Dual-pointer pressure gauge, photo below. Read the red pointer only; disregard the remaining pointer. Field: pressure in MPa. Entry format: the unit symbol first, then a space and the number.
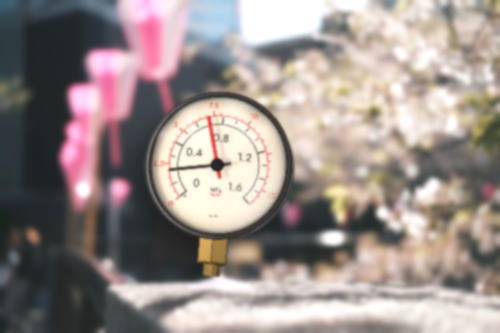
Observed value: MPa 0.7
